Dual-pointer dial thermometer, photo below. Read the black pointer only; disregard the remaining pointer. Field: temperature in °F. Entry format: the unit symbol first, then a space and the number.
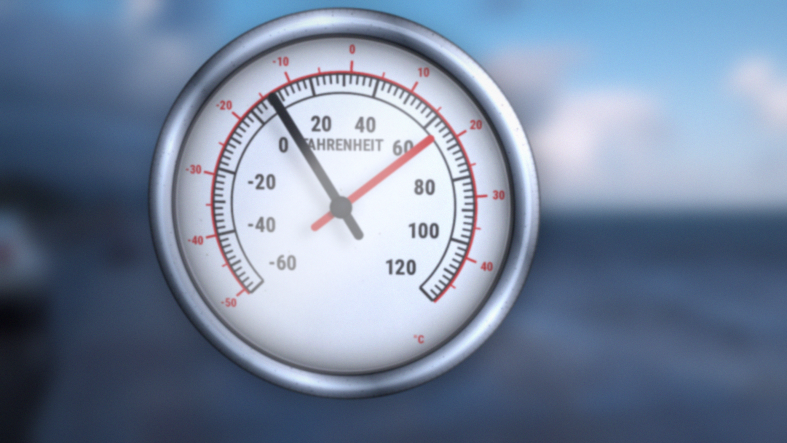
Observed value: °F 8
